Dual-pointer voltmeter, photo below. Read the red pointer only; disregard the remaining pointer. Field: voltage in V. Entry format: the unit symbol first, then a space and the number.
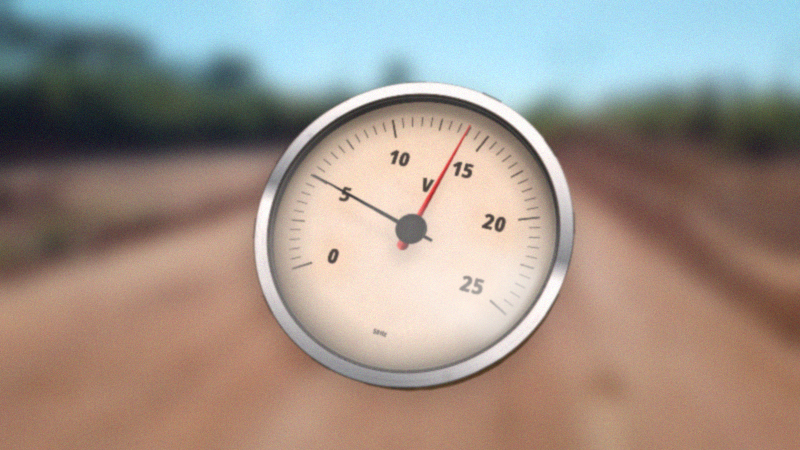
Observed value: V 14
